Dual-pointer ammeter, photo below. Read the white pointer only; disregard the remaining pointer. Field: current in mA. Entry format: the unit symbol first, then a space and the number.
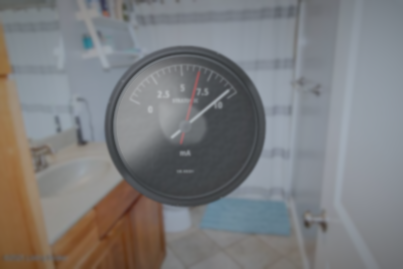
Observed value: mA 9.5
